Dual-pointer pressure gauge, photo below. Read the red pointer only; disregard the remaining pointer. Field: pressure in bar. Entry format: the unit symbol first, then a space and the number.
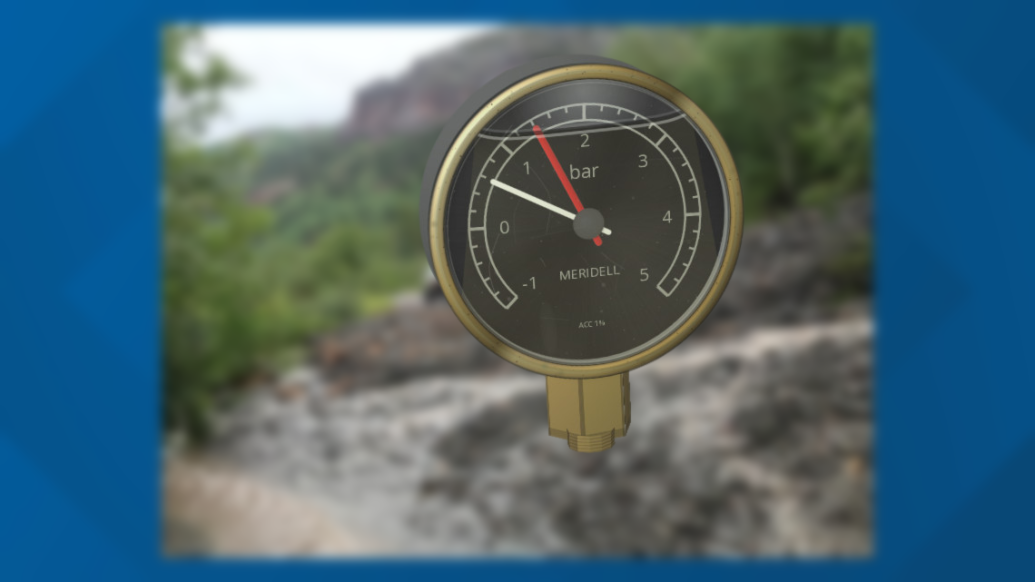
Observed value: bar 1.4
